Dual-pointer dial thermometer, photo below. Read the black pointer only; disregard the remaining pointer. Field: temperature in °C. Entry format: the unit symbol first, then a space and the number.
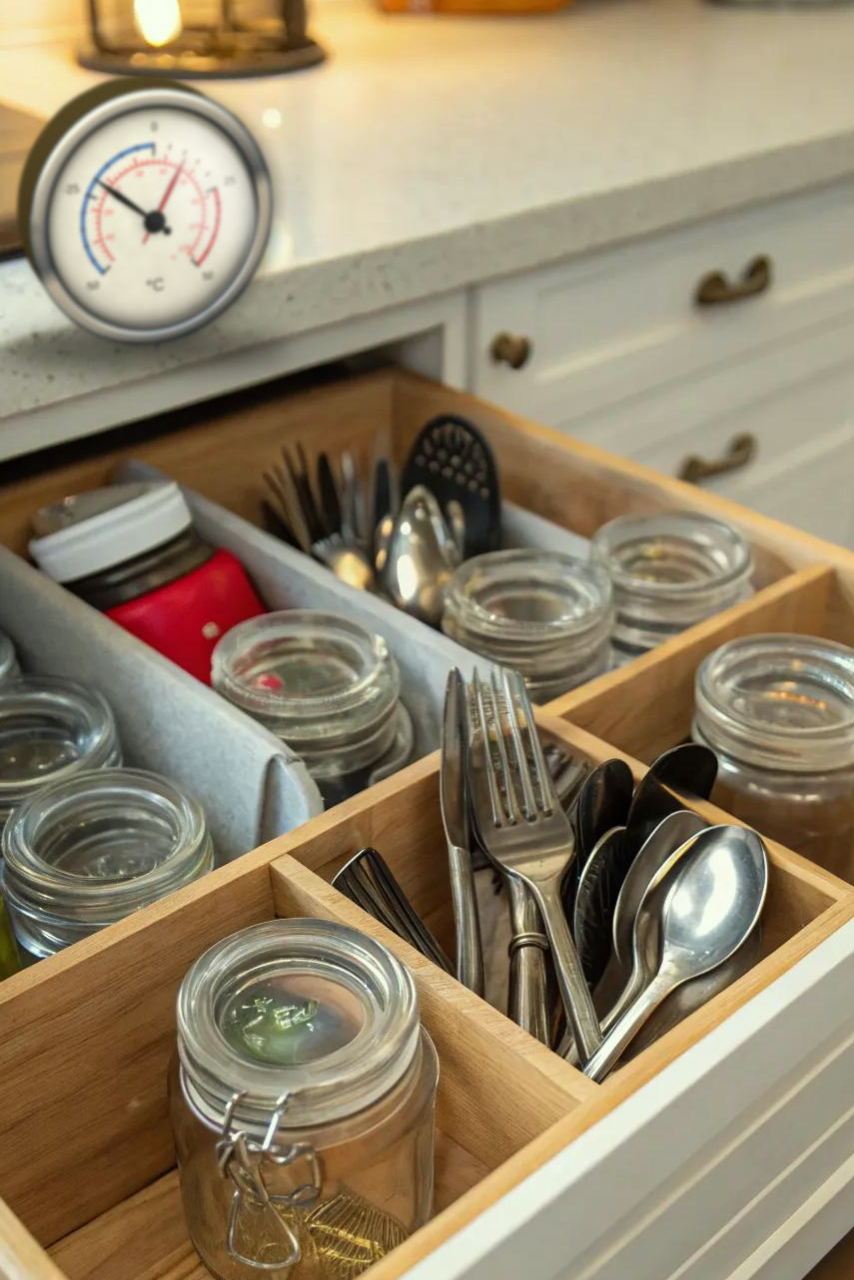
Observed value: °C -20
